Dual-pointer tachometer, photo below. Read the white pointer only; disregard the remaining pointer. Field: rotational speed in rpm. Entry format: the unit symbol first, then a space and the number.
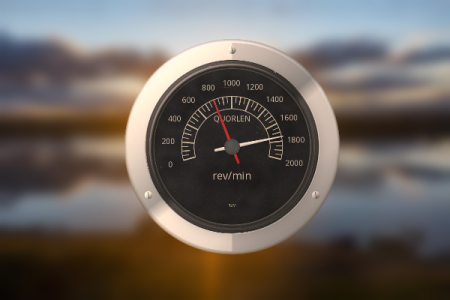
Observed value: rpm 1750
